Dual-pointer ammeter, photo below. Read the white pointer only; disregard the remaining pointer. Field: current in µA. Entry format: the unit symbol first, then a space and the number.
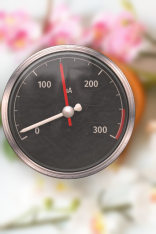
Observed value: µA 10
